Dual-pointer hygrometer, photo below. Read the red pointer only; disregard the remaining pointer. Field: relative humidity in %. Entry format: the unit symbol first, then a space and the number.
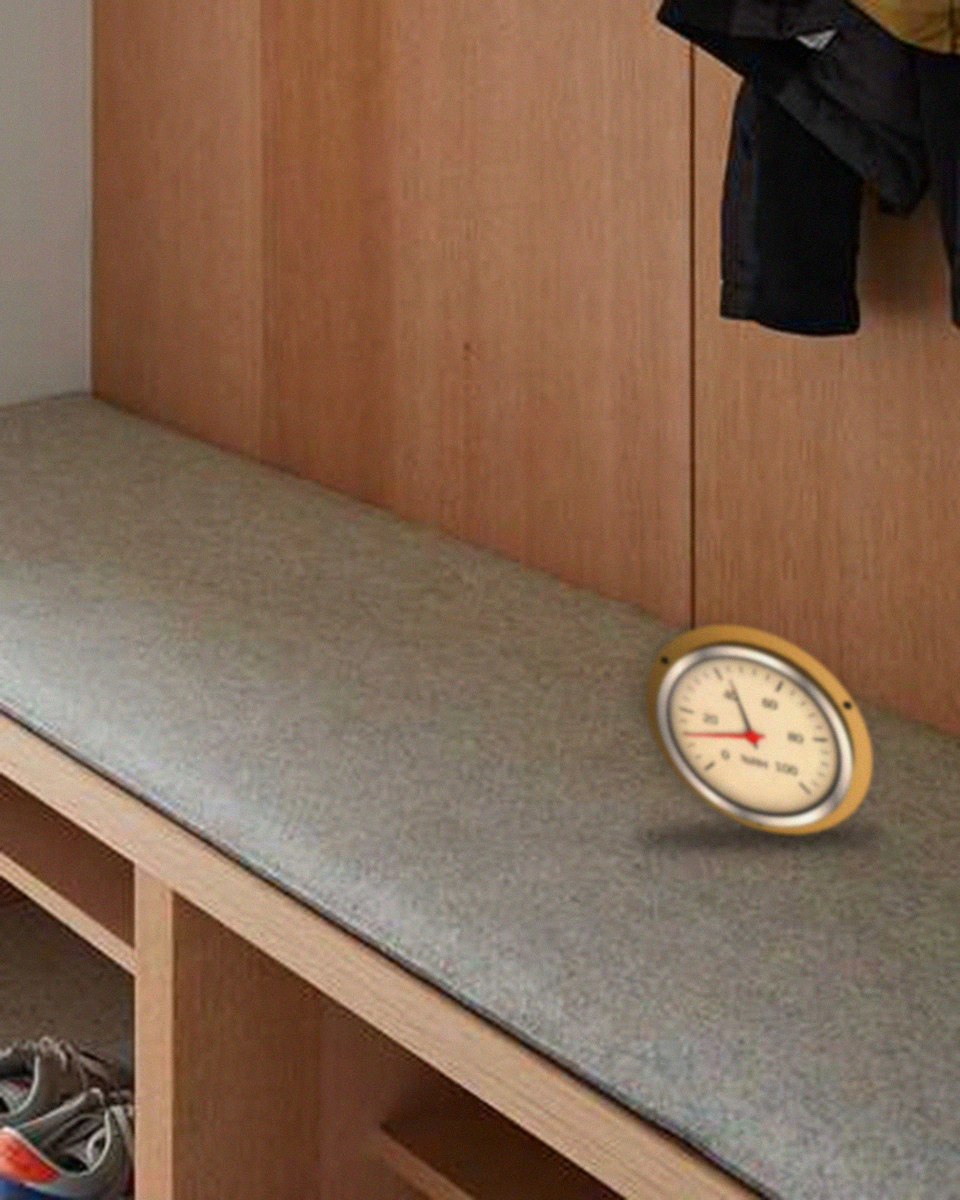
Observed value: % 12
